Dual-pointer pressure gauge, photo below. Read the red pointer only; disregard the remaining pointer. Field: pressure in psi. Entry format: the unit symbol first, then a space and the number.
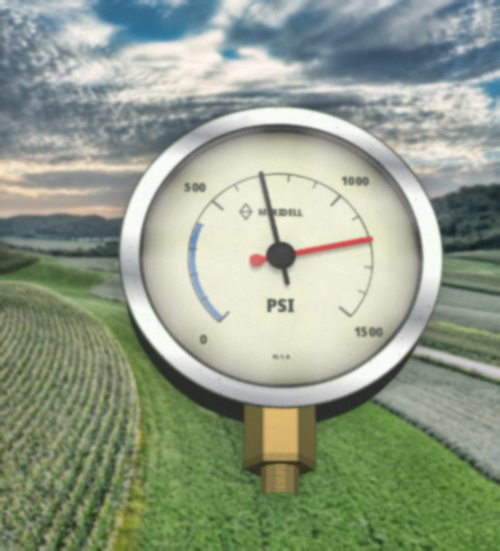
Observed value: psi 1200
